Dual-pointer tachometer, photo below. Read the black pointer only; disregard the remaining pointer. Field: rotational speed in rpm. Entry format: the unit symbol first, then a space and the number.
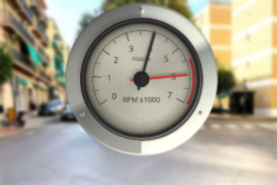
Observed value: rpm 4000
